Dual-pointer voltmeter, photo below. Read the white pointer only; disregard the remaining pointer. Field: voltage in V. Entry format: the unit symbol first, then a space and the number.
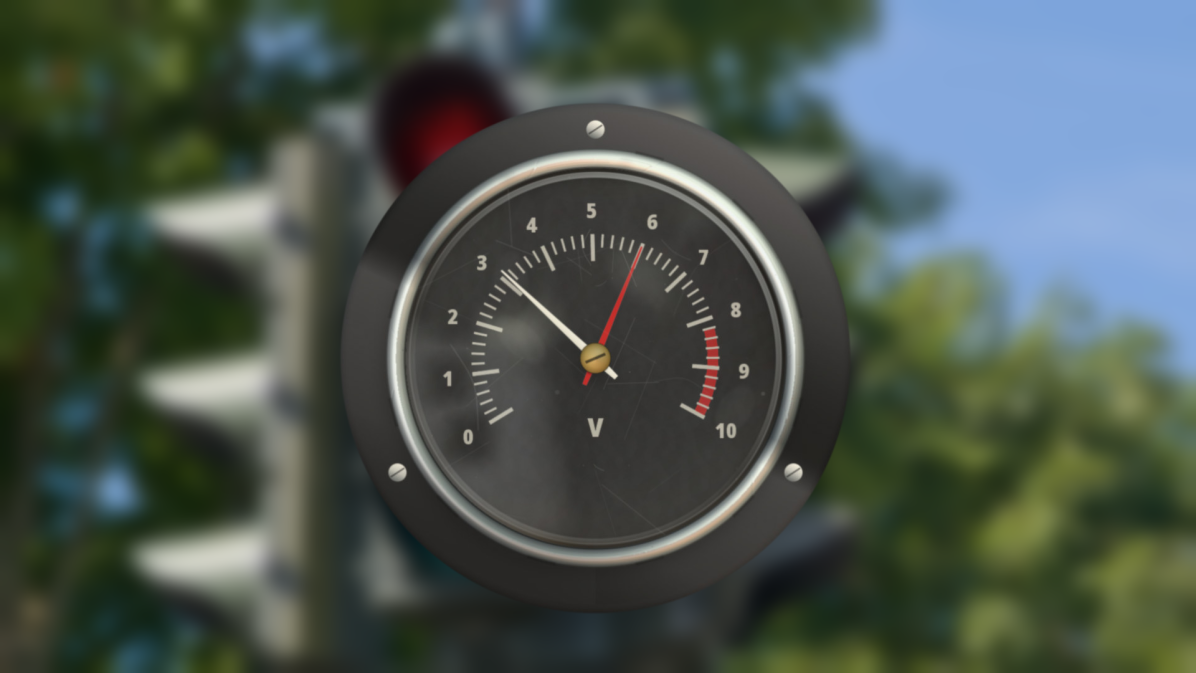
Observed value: V 3.1
